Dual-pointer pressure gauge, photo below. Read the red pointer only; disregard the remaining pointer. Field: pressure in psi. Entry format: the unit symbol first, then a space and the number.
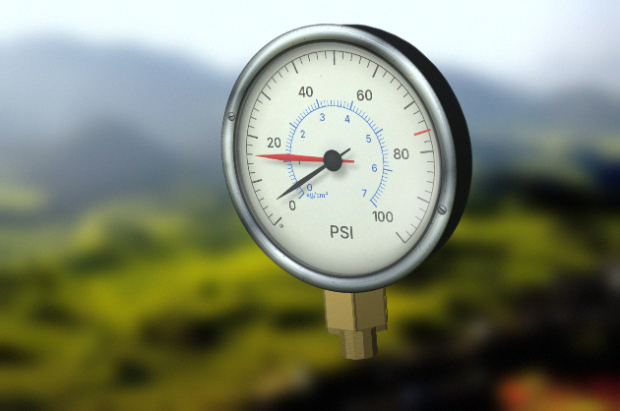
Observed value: psi 16
